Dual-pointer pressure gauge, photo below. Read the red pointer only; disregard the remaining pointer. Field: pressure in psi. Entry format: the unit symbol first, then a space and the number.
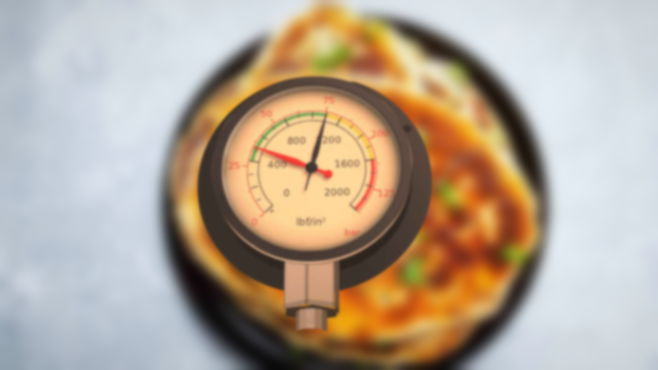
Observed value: psi 500
